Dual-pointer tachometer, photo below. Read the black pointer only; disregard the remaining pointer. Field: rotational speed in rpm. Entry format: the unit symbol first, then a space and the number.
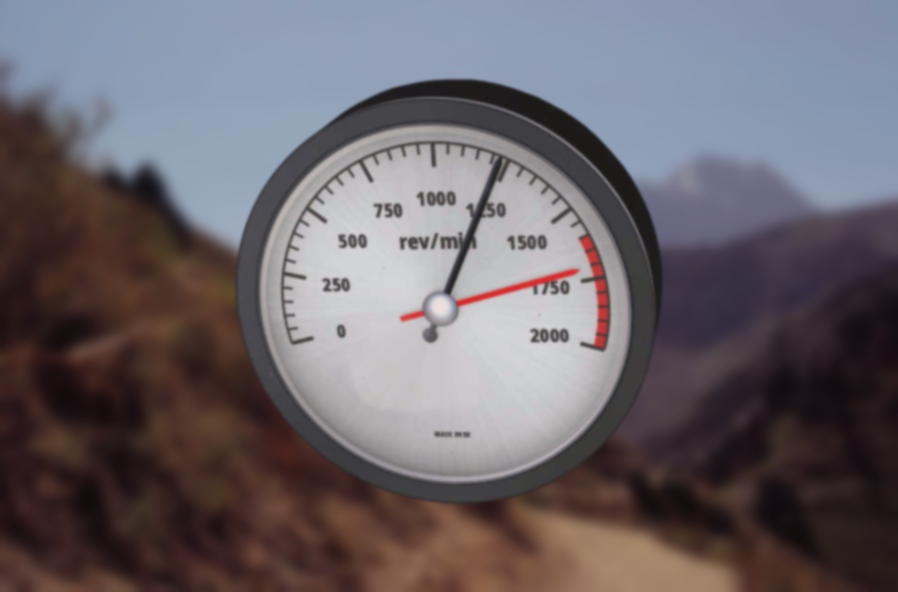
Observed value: rpm 1225
